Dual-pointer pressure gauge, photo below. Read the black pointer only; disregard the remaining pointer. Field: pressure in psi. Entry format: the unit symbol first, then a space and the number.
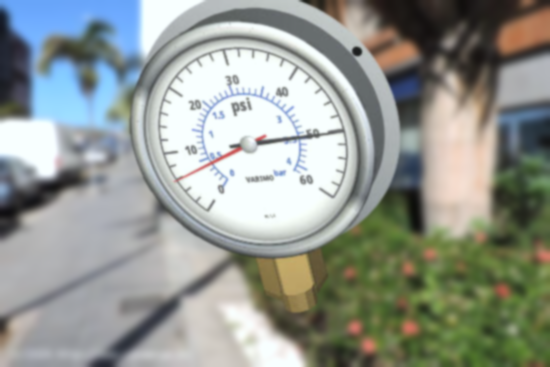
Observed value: psi 50
